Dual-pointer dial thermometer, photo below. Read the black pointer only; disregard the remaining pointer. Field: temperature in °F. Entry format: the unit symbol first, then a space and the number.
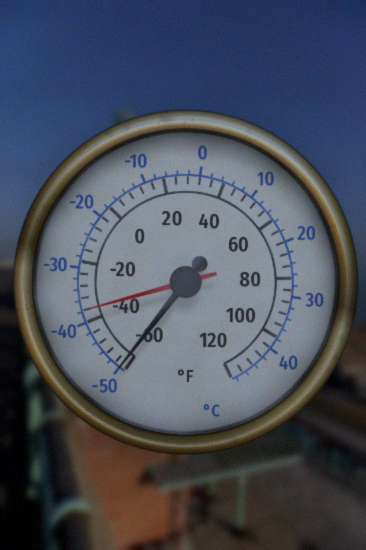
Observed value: °F -58
